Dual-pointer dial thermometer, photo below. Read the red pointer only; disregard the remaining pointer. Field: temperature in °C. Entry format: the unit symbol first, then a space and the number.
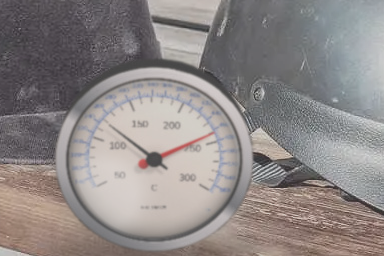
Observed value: °C 240
